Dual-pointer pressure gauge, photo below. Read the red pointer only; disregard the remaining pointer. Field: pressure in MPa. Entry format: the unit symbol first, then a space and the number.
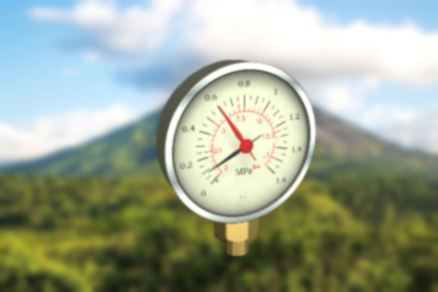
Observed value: MPa 0.6
